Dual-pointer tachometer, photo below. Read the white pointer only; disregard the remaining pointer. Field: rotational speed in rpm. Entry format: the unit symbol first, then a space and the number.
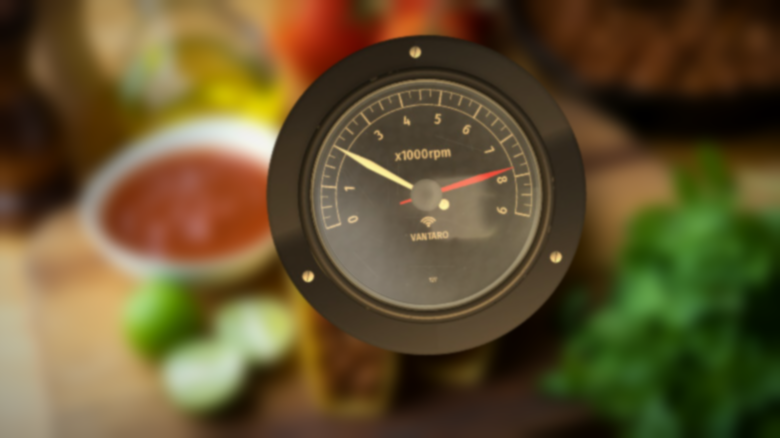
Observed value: rpm 2000
